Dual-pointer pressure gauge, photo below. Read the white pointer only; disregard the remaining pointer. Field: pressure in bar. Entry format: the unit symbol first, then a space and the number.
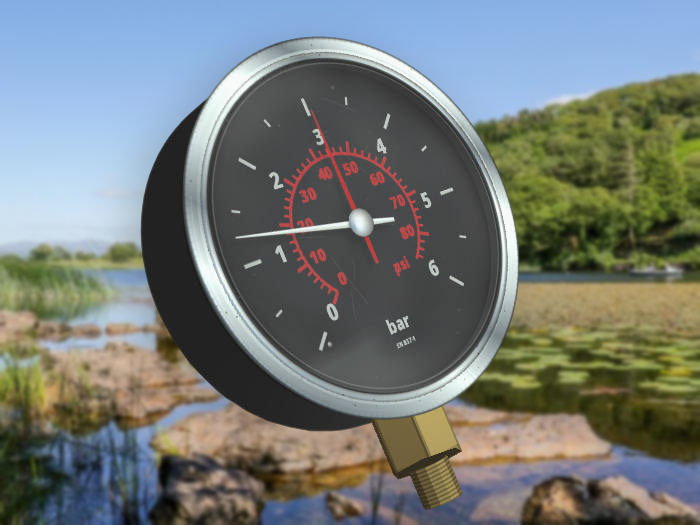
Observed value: bar 1.25
